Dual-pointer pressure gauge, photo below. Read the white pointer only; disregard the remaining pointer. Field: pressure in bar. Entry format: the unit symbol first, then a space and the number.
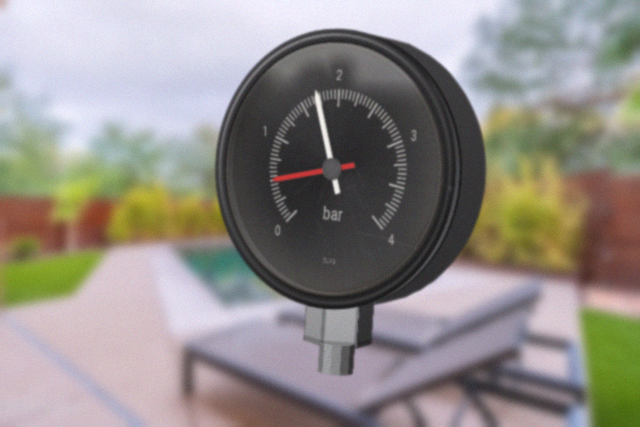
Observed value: bar 1.75
